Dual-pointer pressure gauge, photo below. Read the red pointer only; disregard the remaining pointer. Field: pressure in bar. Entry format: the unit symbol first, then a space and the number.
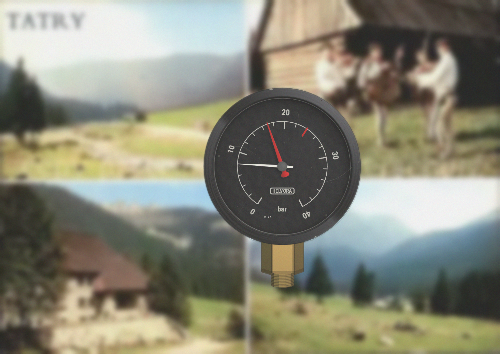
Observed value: bar 17
